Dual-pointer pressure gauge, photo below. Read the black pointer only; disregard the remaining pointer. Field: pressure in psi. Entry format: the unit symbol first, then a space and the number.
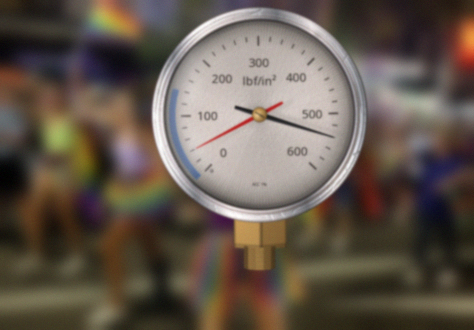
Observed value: psi 540
